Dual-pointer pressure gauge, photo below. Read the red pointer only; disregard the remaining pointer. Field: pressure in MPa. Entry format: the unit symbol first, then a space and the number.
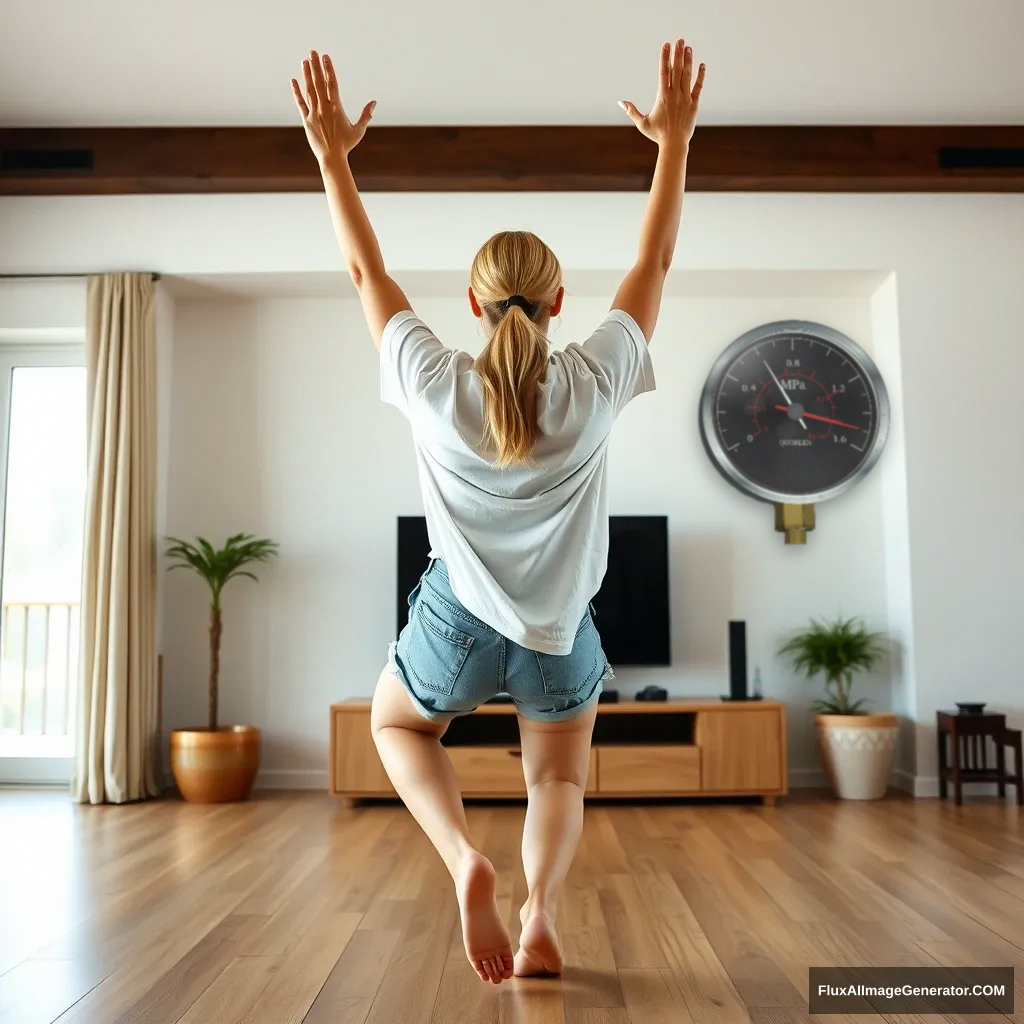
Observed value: MPa 1.5
